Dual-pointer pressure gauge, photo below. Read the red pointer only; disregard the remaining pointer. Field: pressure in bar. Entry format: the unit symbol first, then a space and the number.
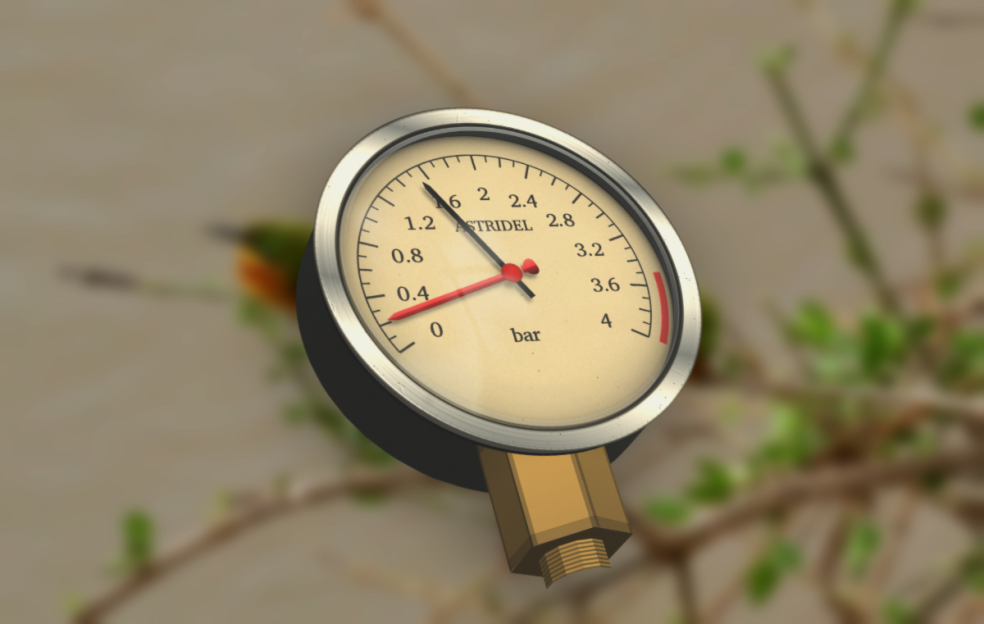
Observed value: bar 0.2
